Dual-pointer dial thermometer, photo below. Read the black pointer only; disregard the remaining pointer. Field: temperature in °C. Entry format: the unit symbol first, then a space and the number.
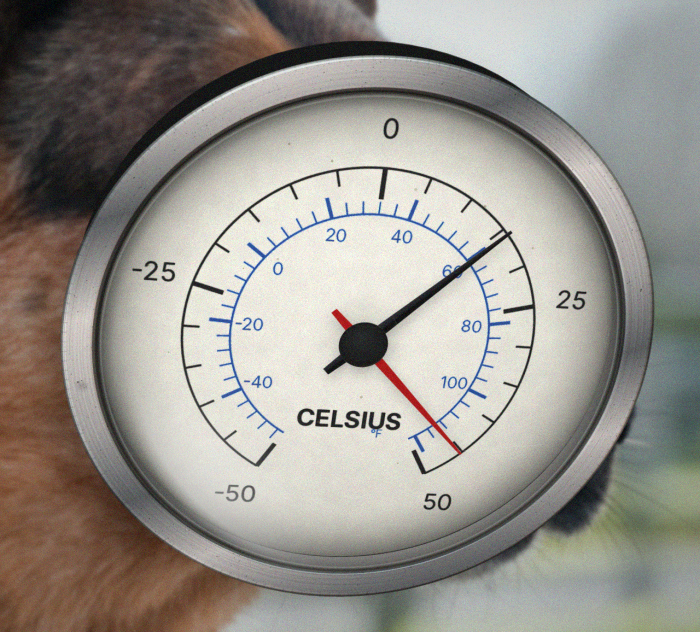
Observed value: °C 15
